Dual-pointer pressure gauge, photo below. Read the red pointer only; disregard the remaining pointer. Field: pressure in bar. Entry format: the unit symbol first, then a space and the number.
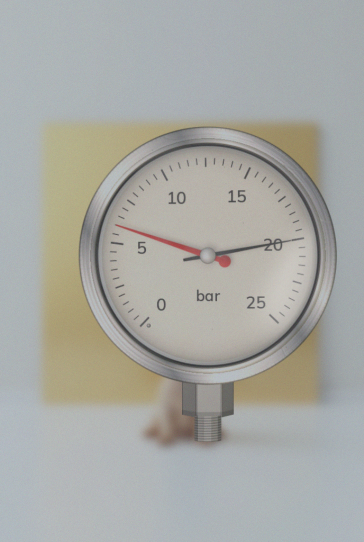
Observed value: bar 6
